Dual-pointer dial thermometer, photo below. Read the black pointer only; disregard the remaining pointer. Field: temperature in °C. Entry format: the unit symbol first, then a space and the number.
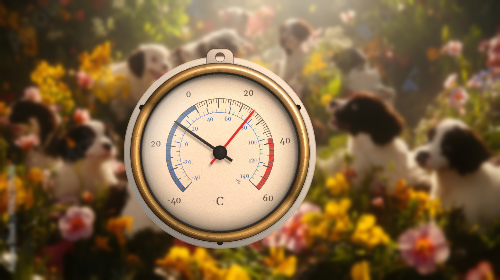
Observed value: °C -10
